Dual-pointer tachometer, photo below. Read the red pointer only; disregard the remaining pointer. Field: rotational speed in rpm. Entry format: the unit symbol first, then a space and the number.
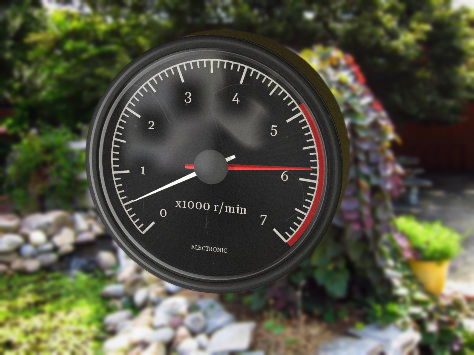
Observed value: rpm 5800
